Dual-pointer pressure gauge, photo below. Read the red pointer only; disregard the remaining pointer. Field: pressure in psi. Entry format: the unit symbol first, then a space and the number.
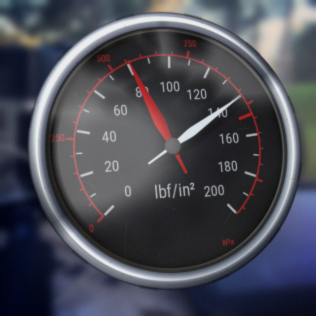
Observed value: psi 80
